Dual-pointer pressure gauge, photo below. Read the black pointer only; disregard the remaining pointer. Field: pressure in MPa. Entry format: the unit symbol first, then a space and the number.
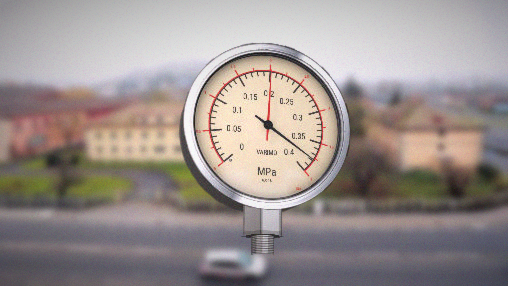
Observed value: MPa 0.38
